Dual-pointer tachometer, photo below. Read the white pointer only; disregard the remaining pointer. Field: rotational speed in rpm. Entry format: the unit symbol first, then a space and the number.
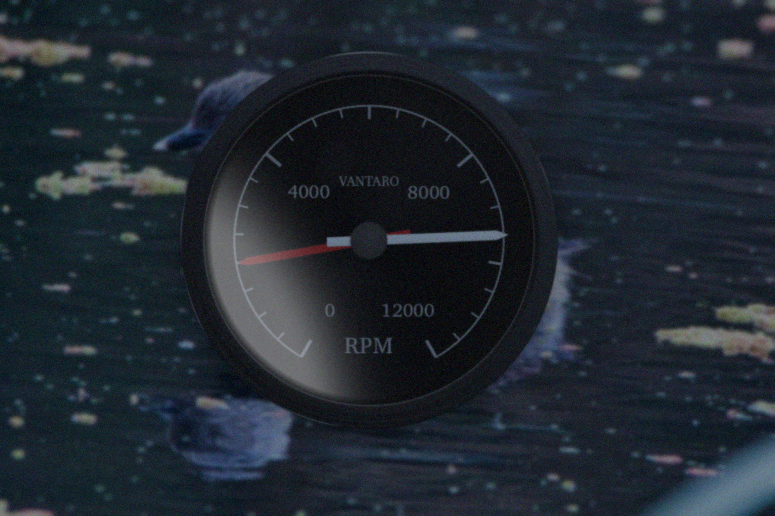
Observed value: rpm 9500
